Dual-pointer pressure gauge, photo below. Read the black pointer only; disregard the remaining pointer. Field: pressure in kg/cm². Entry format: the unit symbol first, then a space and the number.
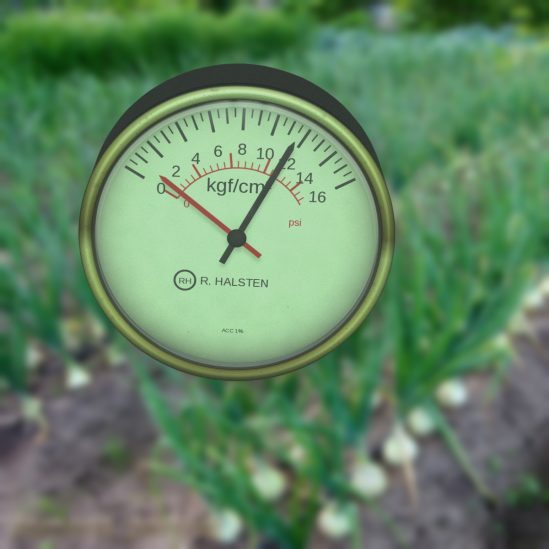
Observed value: kg/cm² 11.5
